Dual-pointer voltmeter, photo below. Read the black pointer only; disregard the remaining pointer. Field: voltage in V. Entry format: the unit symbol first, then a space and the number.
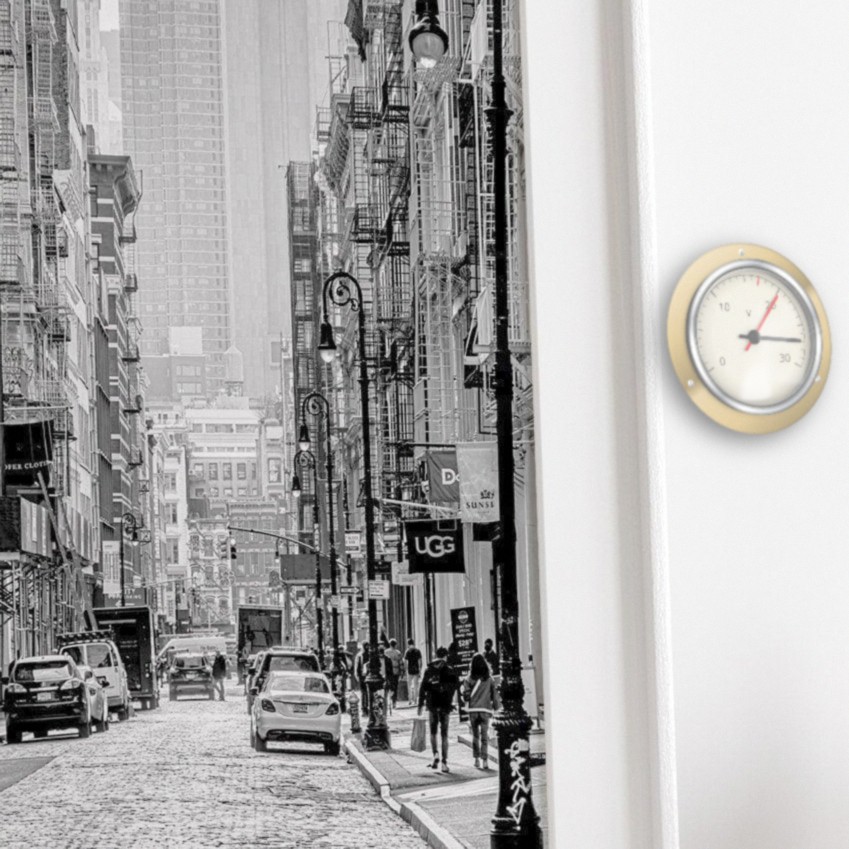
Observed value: V 27
